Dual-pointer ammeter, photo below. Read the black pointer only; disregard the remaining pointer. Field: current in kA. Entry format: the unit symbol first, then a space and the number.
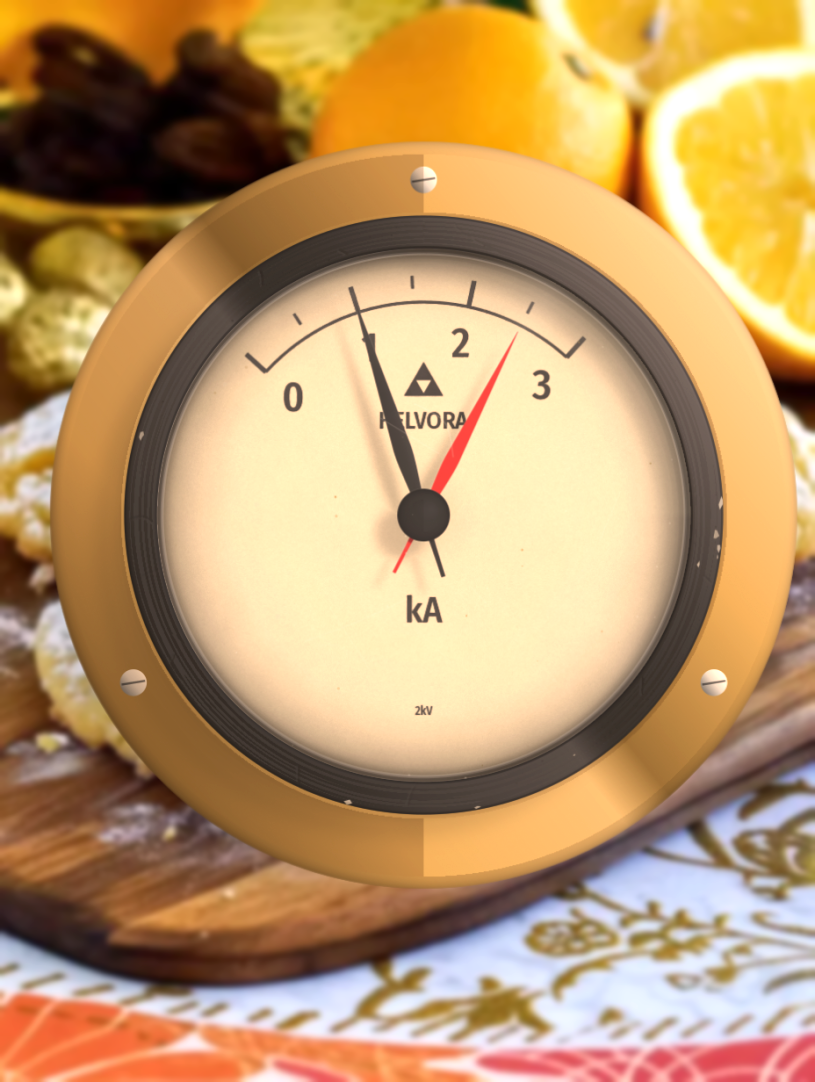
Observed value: kA 1
